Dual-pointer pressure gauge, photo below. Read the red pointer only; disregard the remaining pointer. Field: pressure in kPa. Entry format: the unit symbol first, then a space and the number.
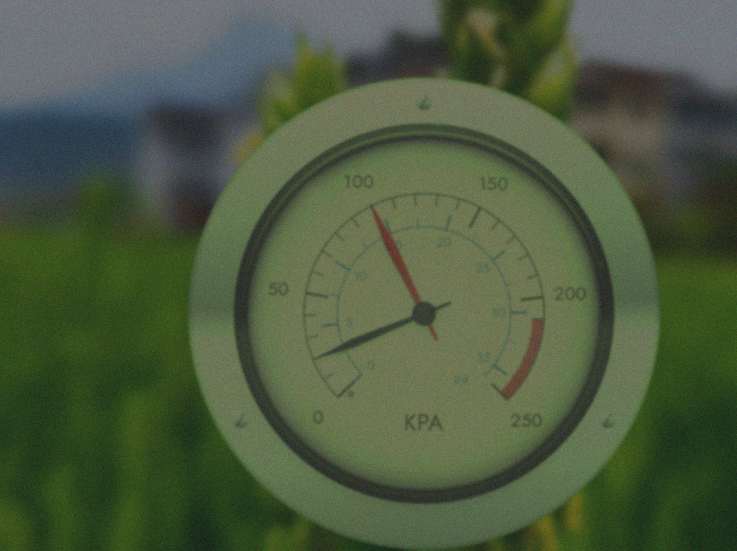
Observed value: kPa 100
